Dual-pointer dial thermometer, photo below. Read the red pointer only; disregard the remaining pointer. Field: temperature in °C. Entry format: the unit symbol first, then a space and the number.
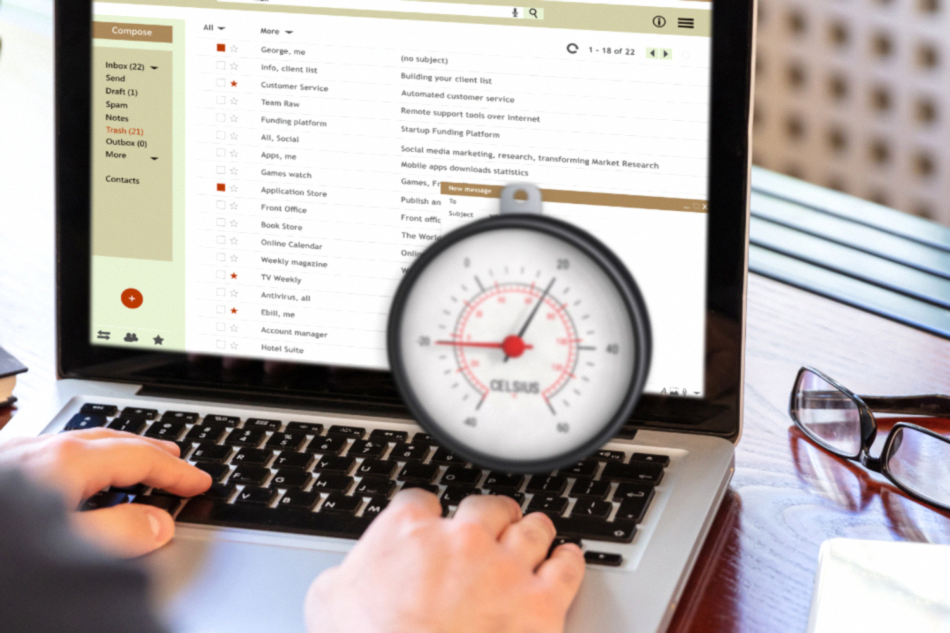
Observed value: °C -20
